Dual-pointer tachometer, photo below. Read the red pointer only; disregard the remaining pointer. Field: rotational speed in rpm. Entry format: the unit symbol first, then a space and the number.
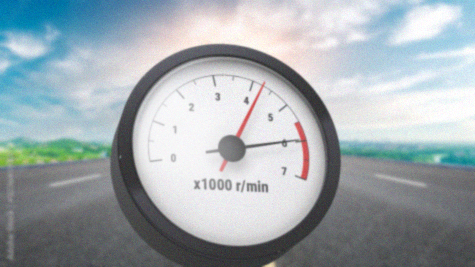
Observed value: rpm 4250
